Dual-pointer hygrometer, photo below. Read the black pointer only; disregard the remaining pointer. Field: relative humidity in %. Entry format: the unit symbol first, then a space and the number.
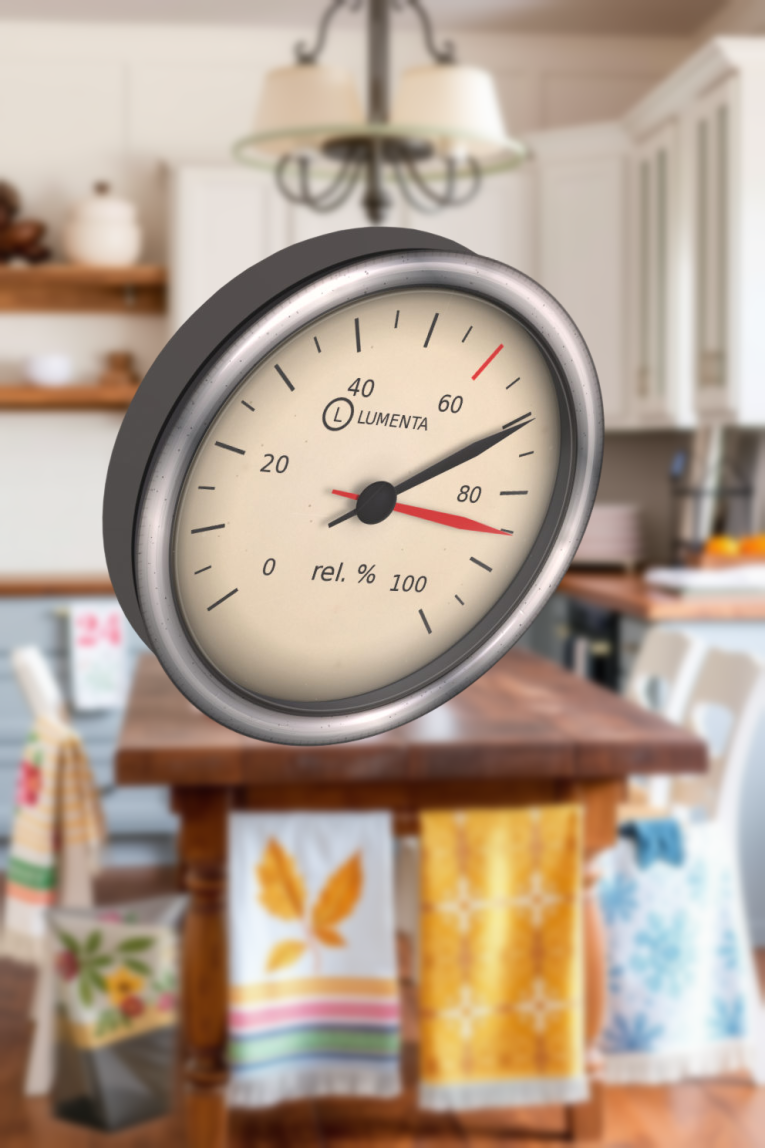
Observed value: % 70
